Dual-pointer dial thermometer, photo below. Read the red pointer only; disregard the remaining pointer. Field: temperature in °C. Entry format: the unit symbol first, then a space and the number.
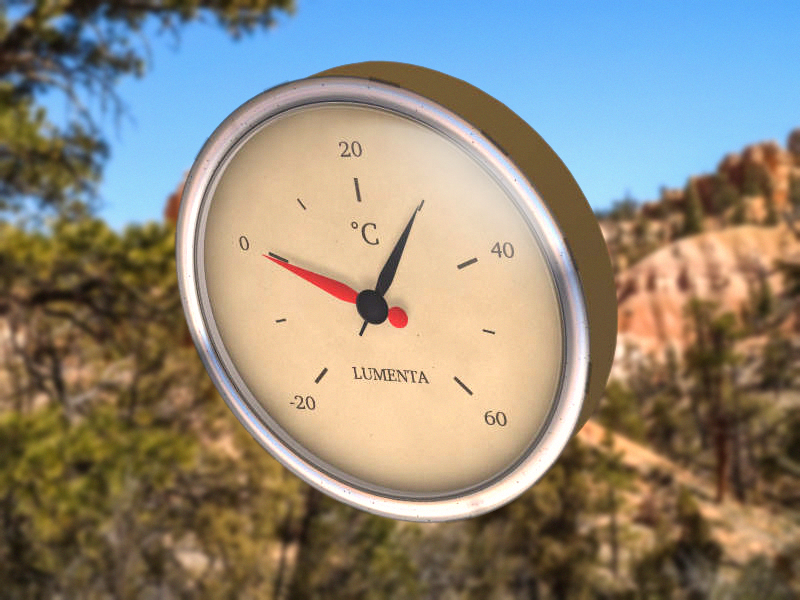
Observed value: °C 0
